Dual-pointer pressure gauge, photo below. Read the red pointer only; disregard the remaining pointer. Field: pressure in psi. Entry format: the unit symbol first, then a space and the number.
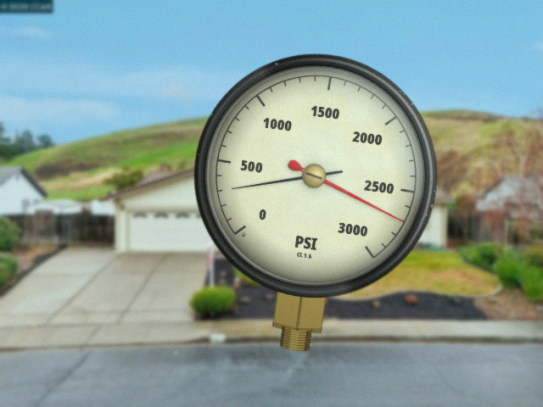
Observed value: psi 2700
